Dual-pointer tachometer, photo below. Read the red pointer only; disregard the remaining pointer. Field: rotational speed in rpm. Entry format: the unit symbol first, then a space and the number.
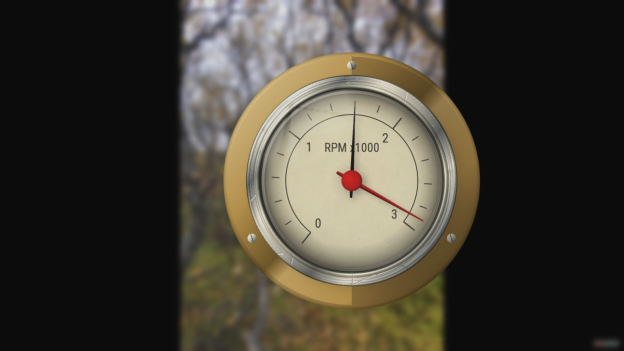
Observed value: rpm 2900
